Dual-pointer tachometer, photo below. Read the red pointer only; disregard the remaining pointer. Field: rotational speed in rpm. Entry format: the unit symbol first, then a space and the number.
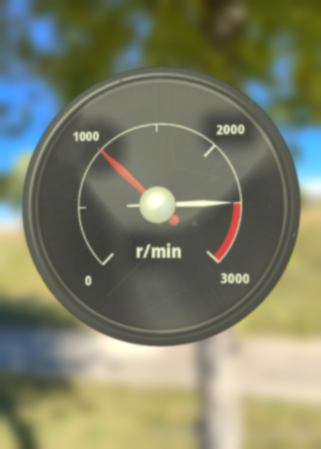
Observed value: rpm 1000
